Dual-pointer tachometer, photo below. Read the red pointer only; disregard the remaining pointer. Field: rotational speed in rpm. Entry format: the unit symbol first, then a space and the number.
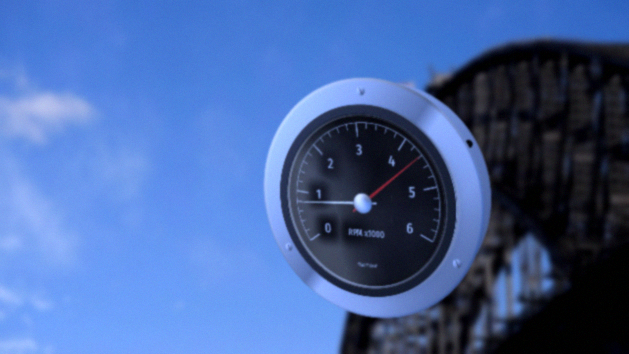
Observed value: rpm 4400
